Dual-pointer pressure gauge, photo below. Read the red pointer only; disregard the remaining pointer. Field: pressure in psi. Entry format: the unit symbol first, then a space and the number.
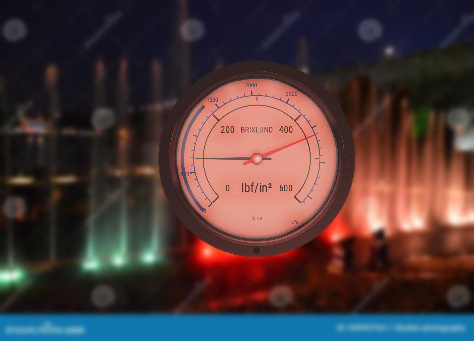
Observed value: psi 450
